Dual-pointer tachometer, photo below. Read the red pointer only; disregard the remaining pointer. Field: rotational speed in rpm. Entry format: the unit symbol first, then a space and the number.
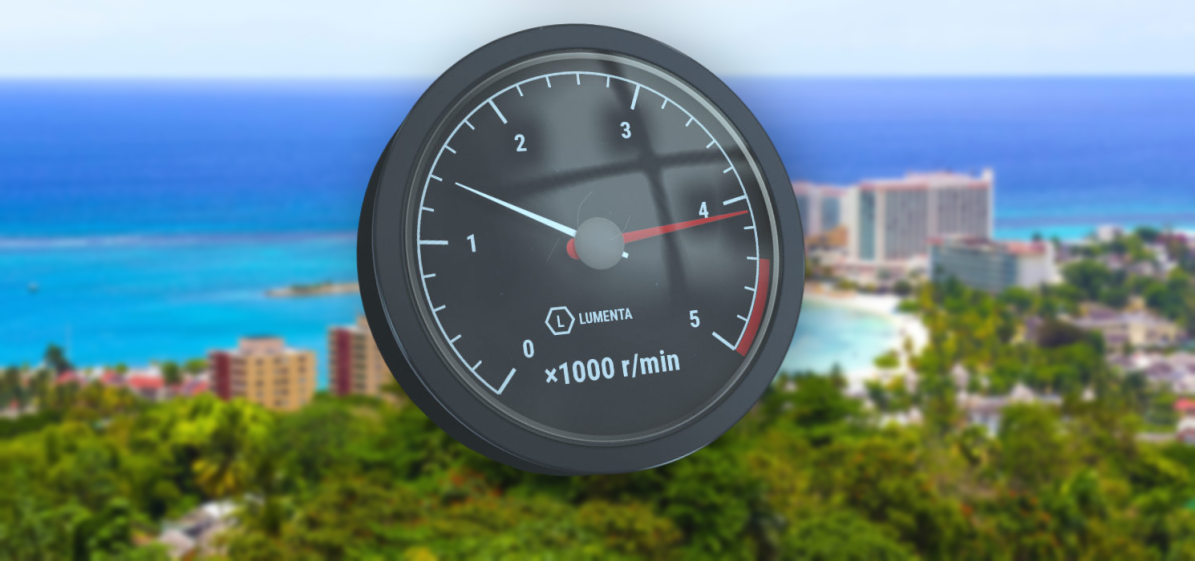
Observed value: rpm 4100
